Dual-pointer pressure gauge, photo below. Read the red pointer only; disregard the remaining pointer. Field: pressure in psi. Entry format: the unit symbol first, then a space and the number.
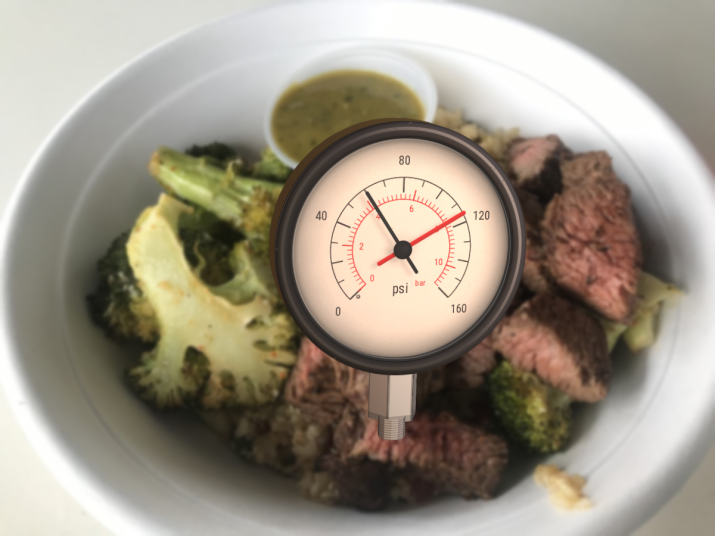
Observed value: psi 115
